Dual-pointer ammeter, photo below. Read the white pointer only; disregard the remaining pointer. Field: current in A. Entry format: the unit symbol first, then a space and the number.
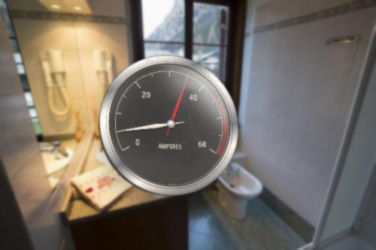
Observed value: A 5
